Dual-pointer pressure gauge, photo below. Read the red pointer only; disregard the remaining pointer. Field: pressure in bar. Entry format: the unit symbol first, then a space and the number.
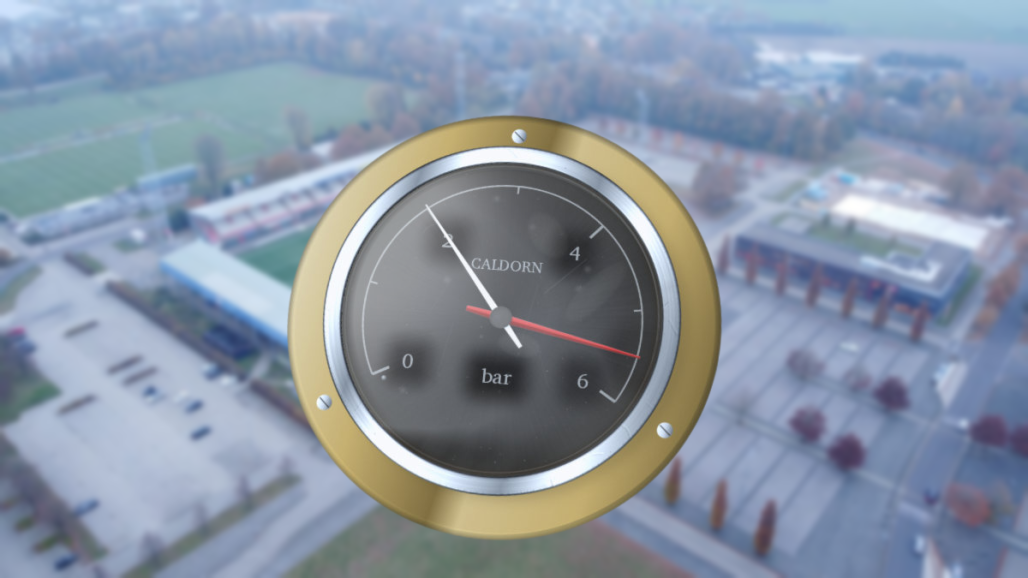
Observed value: bar 5.5
